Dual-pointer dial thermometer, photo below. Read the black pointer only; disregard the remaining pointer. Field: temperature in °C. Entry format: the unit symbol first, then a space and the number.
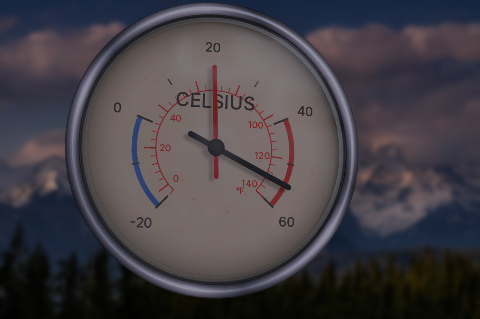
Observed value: °C 55
